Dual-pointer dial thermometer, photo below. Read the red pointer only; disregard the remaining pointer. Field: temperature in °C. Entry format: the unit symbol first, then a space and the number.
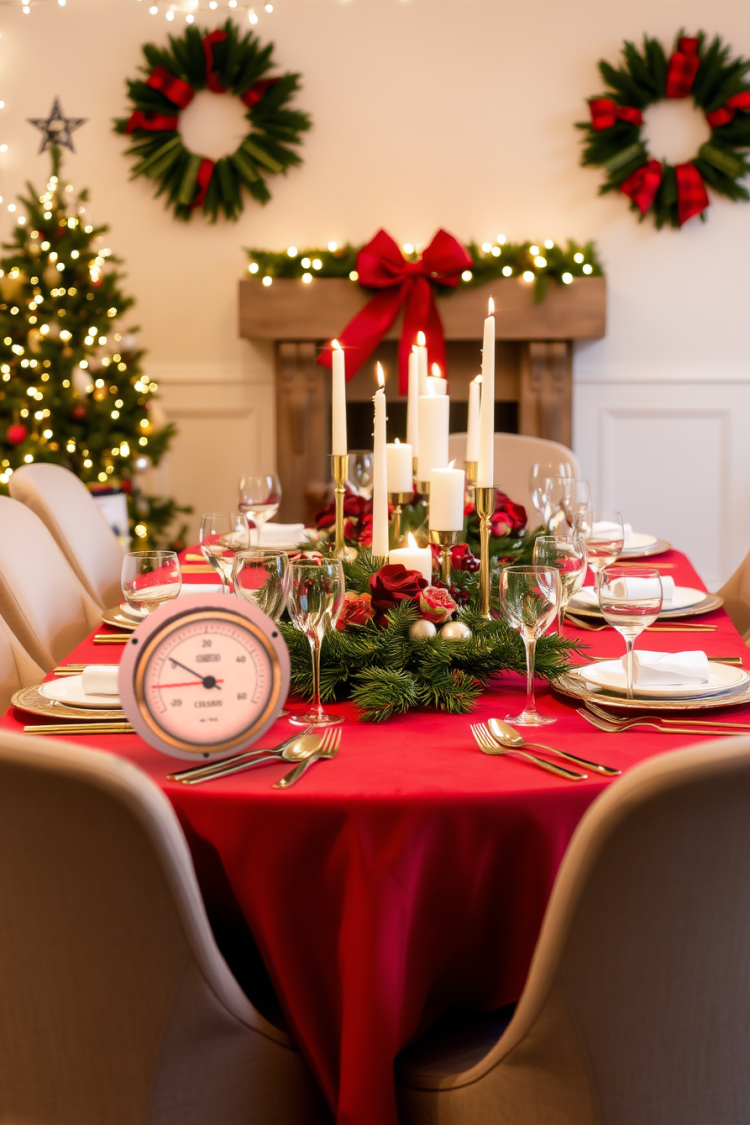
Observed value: °C -10
